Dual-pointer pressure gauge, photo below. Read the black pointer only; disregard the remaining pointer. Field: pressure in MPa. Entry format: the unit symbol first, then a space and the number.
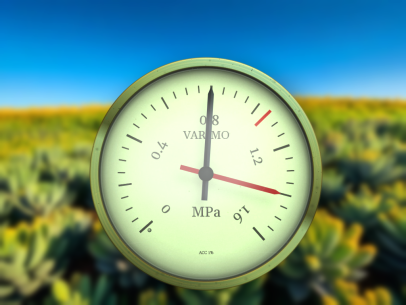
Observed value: MPa 0.8
